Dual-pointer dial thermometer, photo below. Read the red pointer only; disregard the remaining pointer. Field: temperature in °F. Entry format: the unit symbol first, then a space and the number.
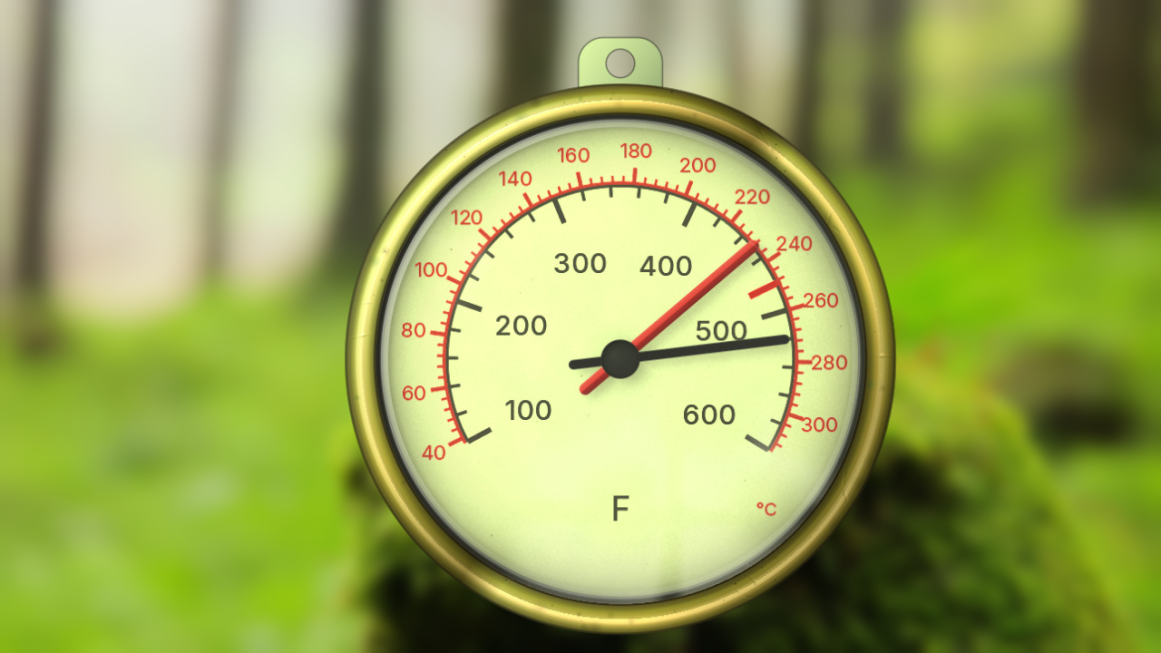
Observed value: °F 450
